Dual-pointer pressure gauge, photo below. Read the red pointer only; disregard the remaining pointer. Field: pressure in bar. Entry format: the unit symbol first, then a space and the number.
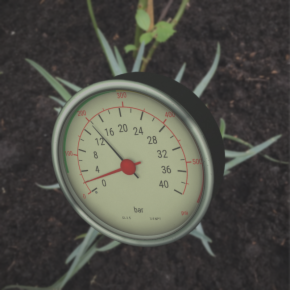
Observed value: bar 2
